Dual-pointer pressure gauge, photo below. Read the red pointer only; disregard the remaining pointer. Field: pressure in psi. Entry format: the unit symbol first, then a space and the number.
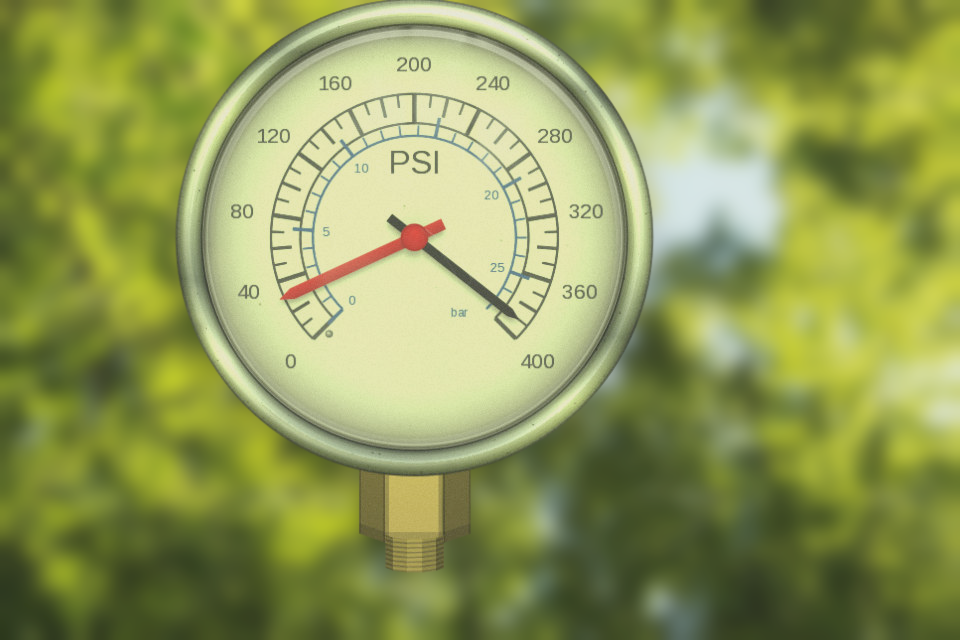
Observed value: psi 30
